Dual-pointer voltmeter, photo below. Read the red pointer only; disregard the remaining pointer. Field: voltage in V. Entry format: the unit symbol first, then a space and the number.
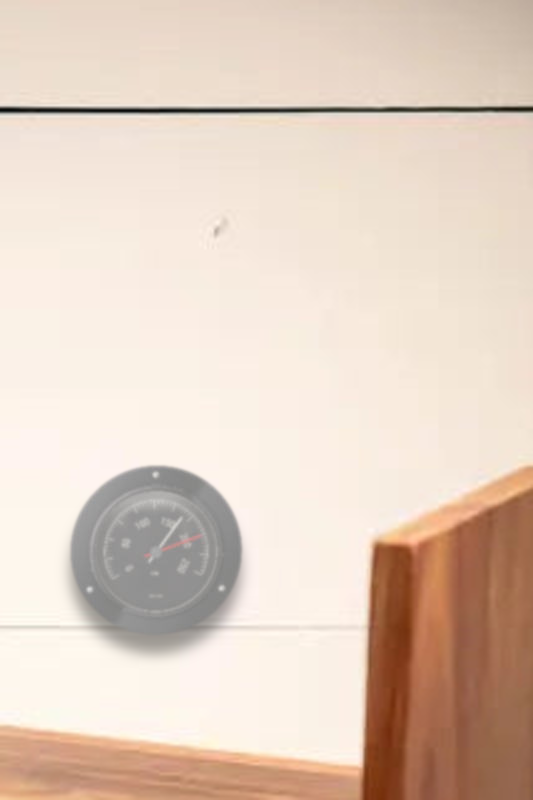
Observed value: V 200
